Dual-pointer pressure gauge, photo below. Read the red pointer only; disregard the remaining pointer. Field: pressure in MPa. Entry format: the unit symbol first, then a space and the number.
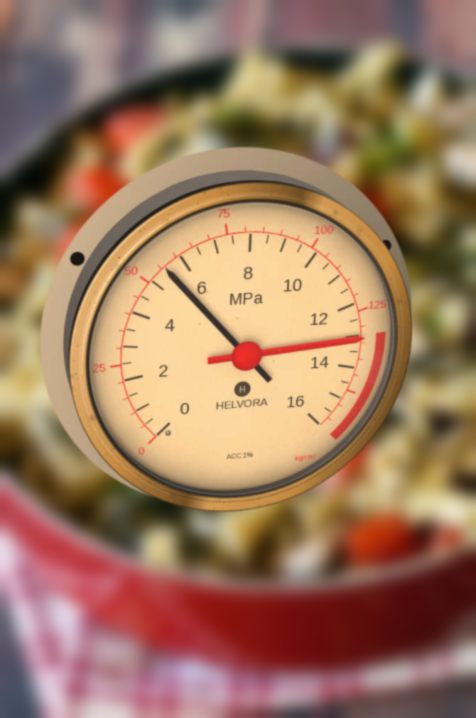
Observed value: MPa 13
